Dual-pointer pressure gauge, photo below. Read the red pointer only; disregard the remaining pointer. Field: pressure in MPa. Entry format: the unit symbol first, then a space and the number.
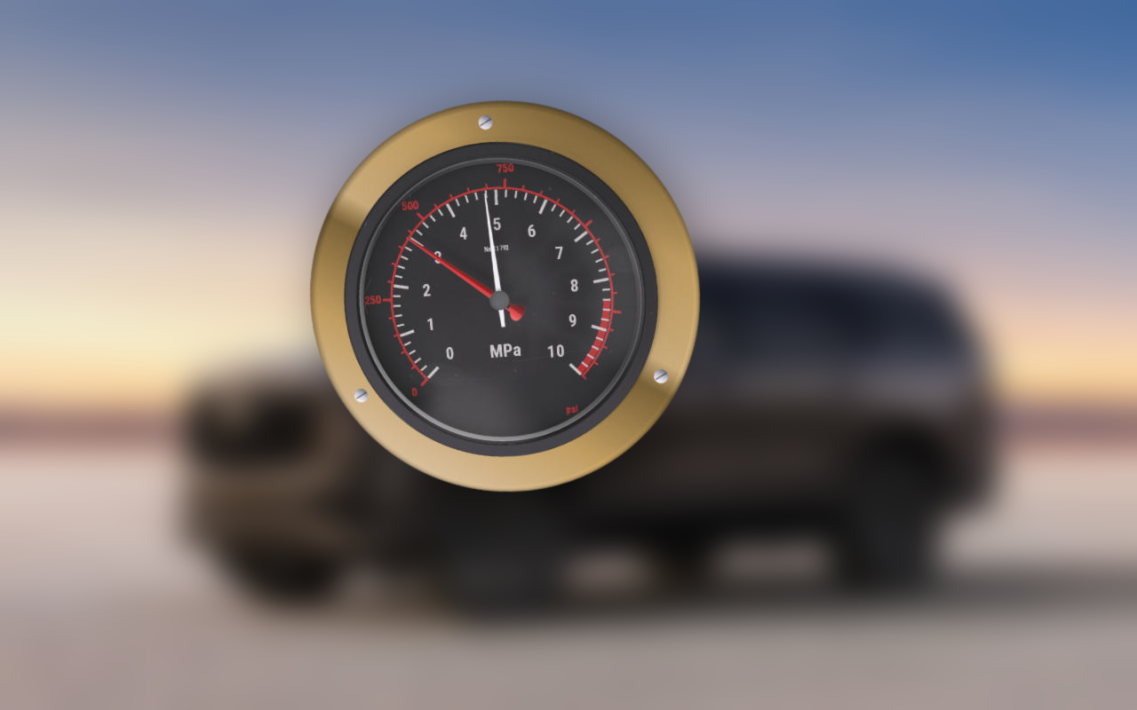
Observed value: MPa 3
